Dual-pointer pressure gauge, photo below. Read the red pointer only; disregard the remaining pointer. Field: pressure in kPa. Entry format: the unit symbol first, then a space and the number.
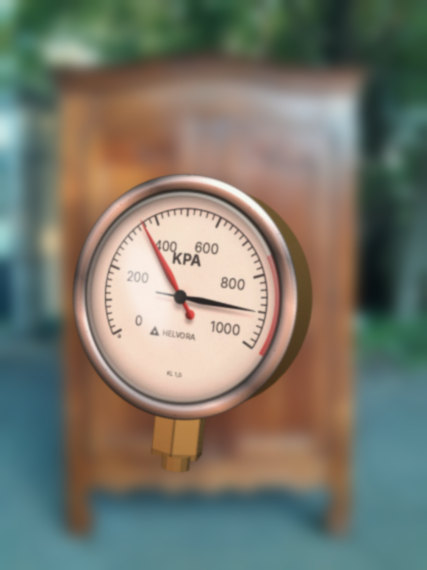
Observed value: kPa 360
